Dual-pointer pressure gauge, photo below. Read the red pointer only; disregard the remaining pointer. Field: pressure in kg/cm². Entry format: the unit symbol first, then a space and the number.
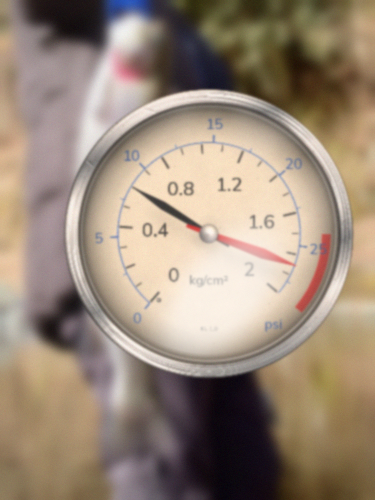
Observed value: kg/cm² 1.85
